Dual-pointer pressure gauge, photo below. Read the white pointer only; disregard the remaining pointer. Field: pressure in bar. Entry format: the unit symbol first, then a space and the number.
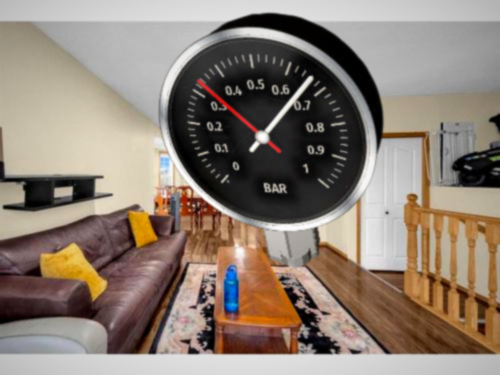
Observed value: bar 0.66
